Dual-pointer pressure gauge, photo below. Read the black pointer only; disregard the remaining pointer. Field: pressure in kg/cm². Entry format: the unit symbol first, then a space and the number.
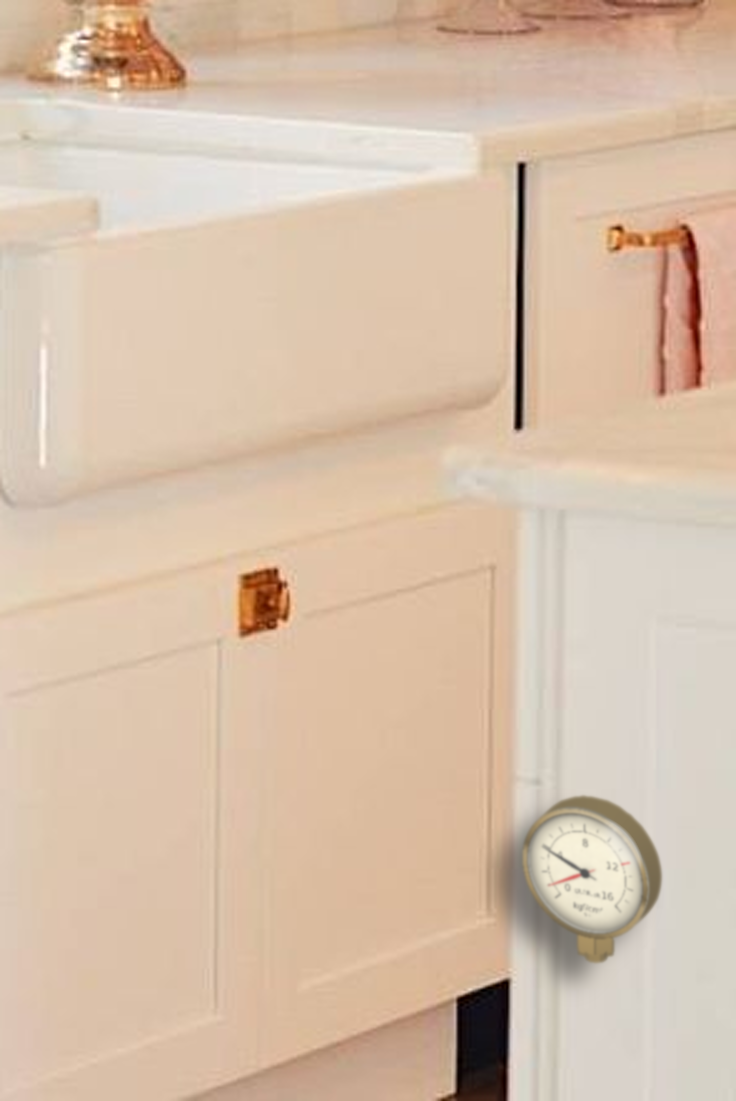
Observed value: kg/cm² 4
